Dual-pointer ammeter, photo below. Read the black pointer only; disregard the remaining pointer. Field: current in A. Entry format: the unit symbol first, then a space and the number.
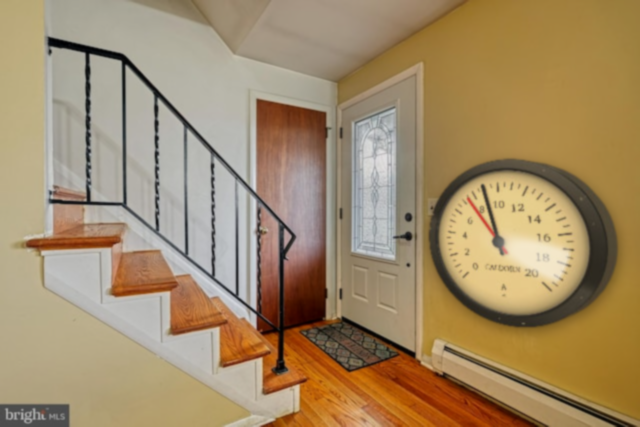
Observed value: A 9
